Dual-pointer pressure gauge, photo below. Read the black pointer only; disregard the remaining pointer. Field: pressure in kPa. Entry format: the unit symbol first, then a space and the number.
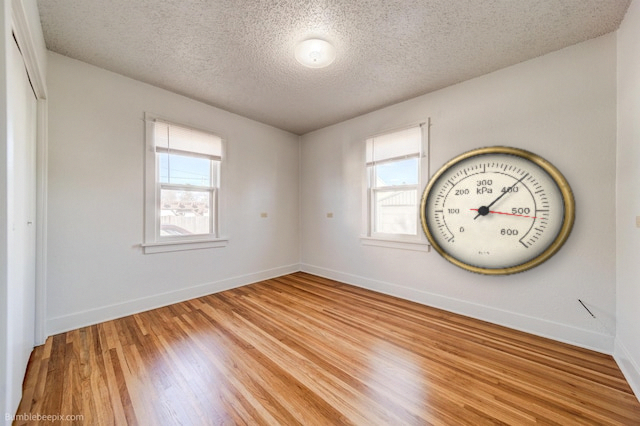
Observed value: kPa 400
